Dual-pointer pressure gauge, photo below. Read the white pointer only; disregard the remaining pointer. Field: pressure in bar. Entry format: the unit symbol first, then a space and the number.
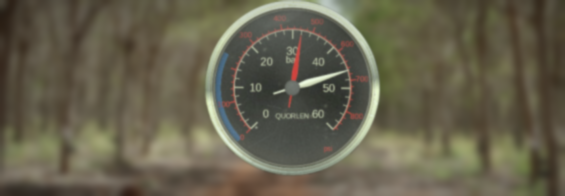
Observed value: bar 46
